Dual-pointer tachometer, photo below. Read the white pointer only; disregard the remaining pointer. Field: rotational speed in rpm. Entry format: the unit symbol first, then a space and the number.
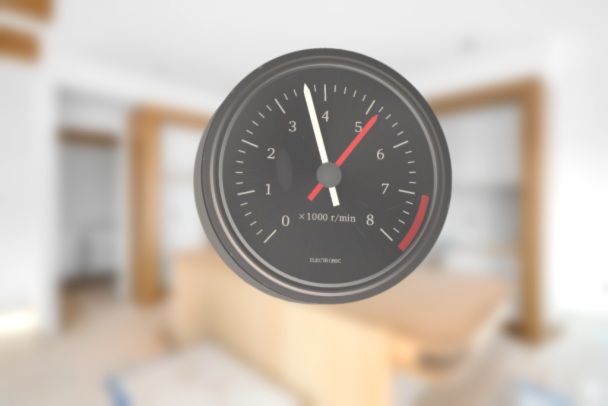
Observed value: rpm 3600
